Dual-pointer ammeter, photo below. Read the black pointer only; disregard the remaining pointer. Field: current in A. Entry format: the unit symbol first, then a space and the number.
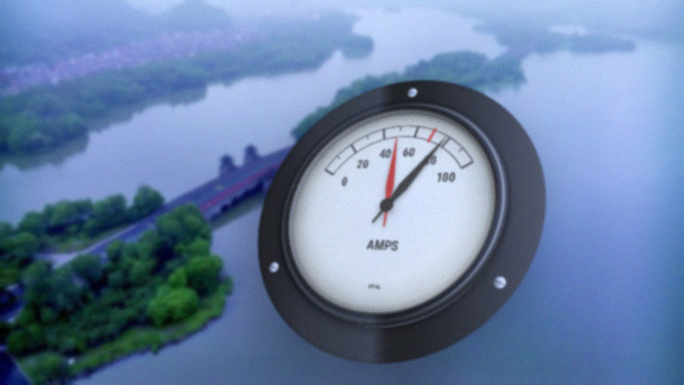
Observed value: A 80
